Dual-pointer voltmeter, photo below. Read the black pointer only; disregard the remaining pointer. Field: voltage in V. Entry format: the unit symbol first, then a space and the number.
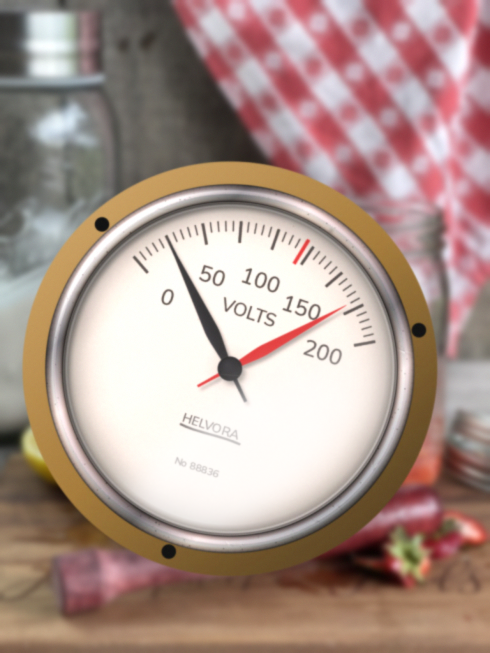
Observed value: V 25
